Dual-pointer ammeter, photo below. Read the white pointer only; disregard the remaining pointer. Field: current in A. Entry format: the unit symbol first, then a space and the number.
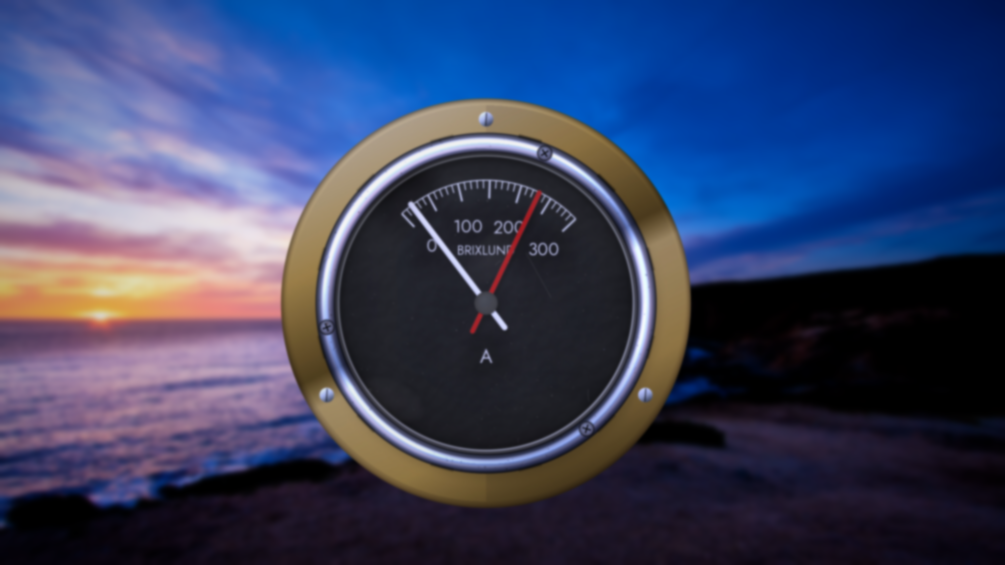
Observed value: A 20
